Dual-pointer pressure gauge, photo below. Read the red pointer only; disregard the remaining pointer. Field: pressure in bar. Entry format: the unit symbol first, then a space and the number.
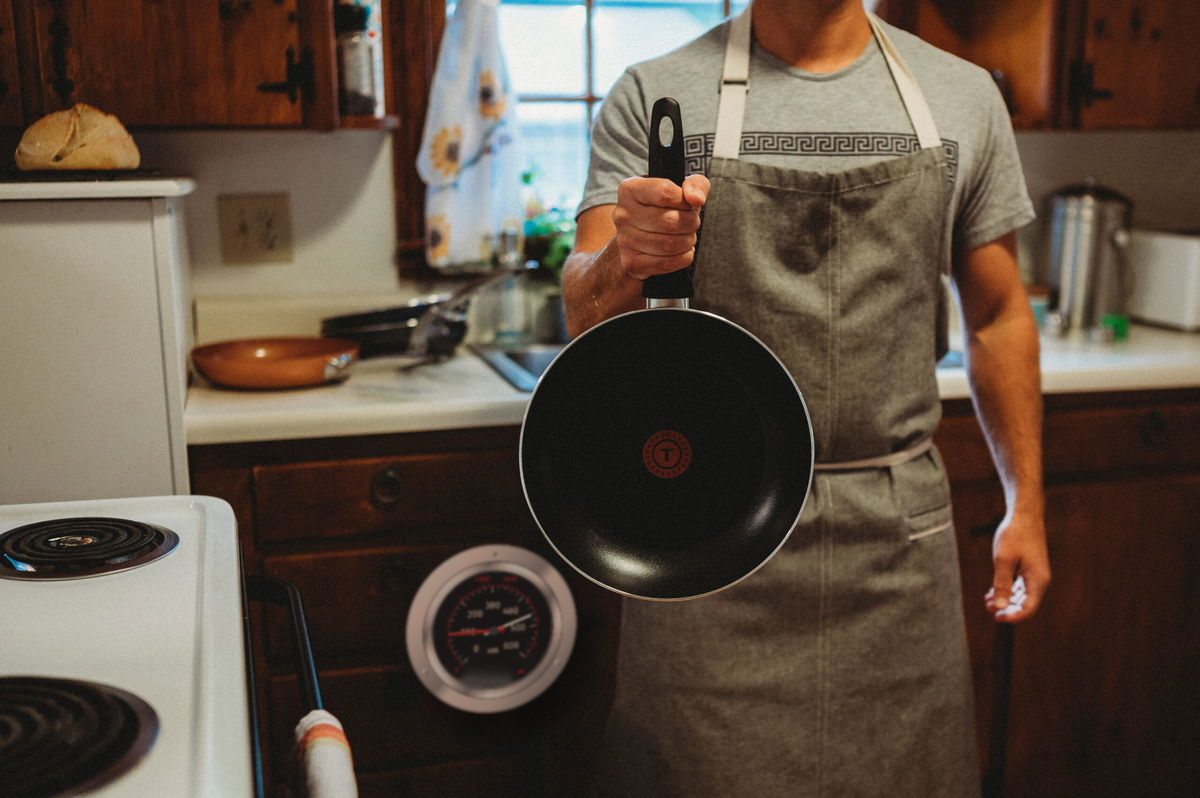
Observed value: bar 100
